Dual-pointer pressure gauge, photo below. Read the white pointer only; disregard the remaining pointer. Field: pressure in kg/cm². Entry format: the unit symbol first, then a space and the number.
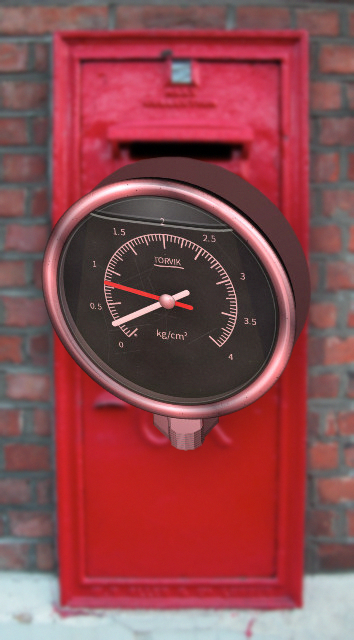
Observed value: kg/cm² 0.25
